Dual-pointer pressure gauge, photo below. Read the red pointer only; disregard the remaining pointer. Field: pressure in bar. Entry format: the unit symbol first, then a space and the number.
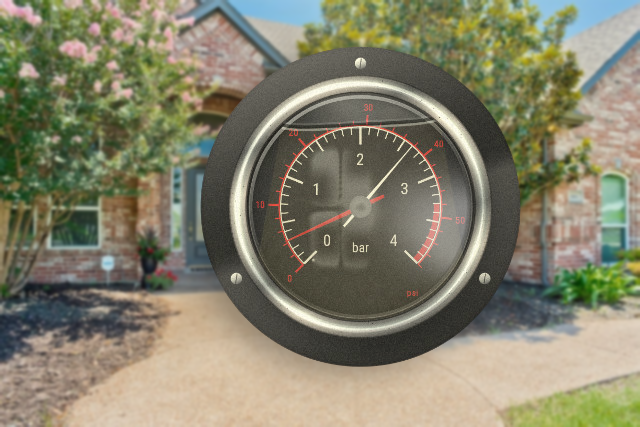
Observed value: bar 0.3
